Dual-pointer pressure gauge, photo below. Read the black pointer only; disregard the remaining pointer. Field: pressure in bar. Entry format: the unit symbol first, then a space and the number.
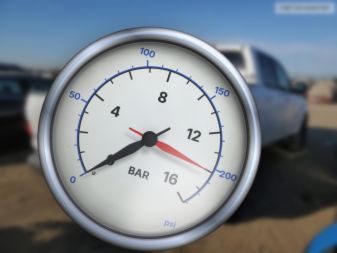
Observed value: bar 0
